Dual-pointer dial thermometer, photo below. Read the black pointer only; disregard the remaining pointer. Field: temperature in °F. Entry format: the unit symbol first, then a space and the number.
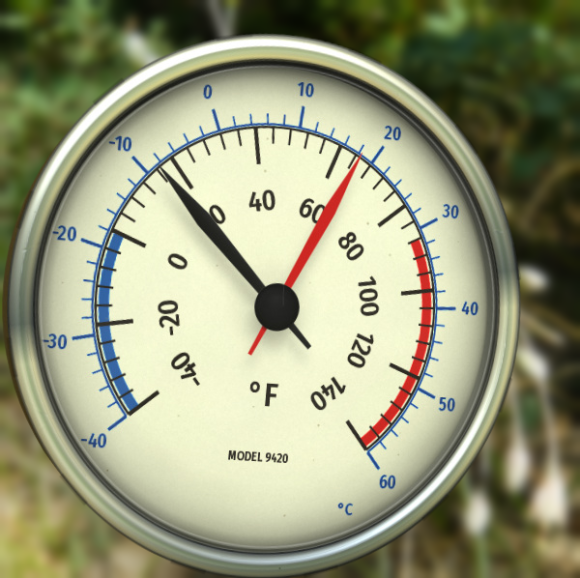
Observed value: °F 16
